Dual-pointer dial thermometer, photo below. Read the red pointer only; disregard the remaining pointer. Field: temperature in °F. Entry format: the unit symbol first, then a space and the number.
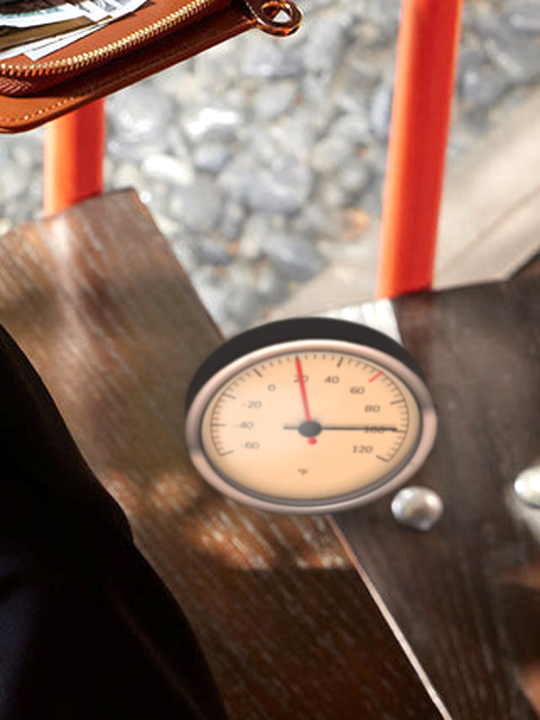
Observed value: °F 20
